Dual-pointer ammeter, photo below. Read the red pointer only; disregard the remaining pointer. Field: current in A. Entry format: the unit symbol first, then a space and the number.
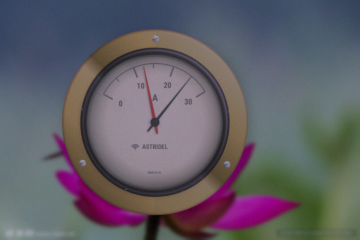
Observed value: A 12.5
